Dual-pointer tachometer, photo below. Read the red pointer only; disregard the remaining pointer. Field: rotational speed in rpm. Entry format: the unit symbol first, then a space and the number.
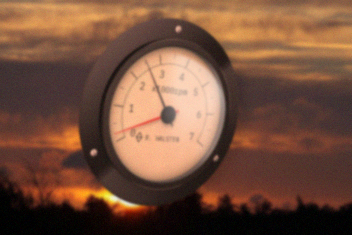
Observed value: rpm 250
